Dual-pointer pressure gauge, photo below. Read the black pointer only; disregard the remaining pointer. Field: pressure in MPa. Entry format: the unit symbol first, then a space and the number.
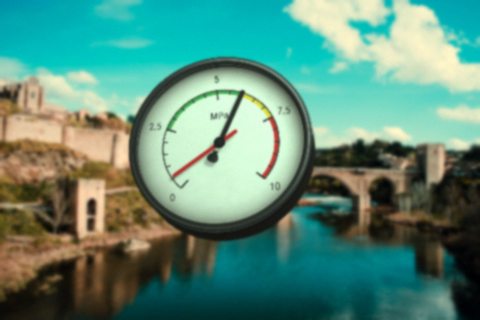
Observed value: MPa 6
